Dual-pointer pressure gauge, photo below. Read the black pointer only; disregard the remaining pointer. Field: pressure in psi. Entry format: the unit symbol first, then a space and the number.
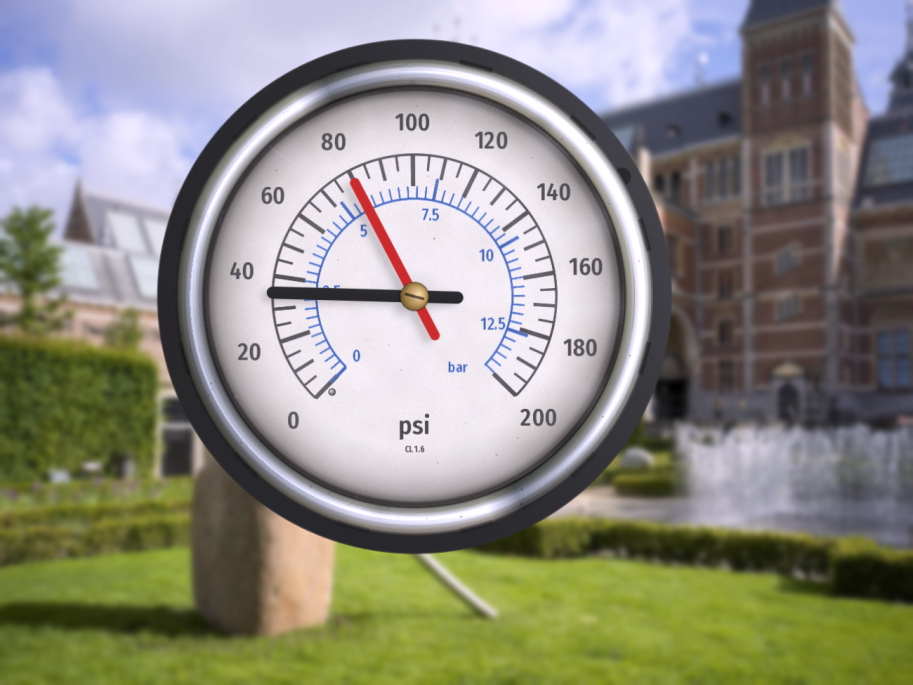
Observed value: psi 35
